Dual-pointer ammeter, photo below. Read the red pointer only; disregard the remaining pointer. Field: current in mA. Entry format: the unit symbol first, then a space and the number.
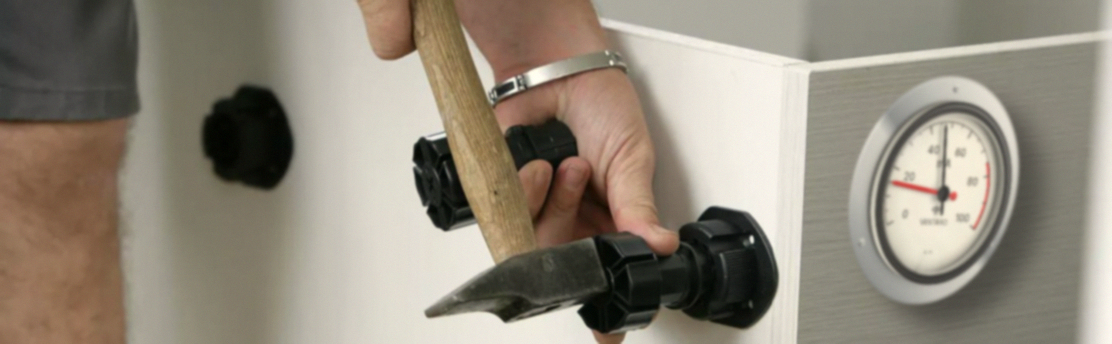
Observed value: mA 15
